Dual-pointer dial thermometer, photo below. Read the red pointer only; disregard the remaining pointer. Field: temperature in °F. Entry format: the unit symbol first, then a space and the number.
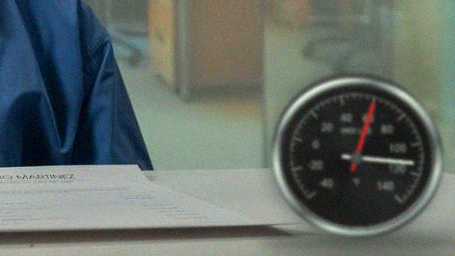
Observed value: °F 60
